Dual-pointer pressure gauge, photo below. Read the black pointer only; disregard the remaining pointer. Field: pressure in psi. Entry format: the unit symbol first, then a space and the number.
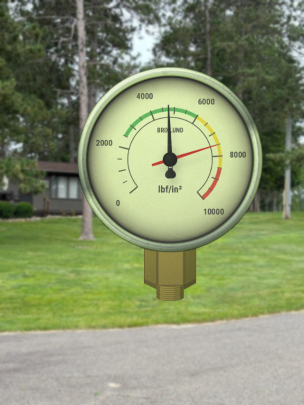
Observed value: psi 4750
